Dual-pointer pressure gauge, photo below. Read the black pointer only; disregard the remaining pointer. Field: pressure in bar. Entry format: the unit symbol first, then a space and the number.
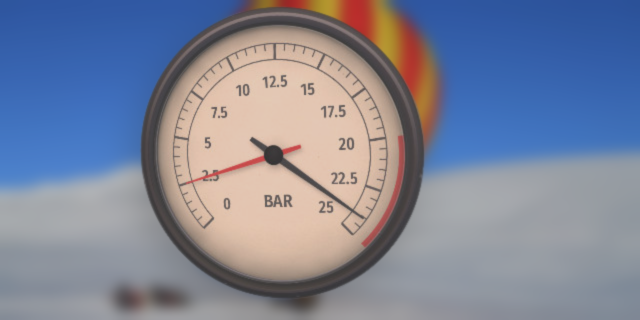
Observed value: bar 24
